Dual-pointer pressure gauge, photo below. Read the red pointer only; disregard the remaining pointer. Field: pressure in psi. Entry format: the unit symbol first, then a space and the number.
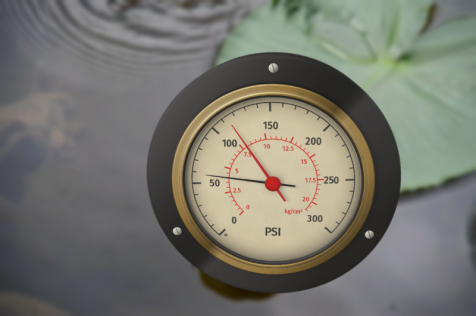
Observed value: psi 115
